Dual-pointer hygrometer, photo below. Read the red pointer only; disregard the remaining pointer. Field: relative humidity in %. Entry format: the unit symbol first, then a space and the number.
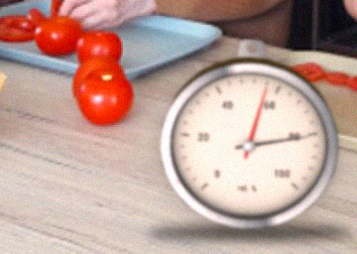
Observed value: % 56
